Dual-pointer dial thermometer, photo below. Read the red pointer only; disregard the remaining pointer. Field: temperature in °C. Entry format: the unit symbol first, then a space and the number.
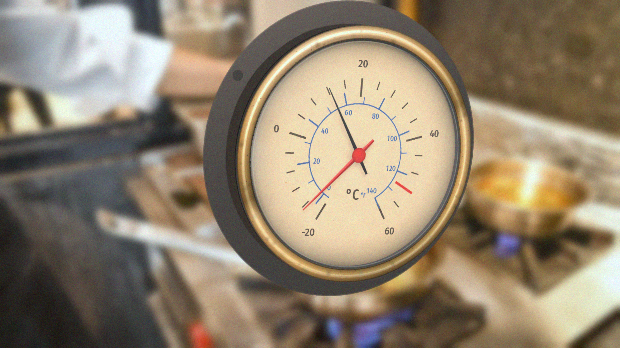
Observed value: °C -16
